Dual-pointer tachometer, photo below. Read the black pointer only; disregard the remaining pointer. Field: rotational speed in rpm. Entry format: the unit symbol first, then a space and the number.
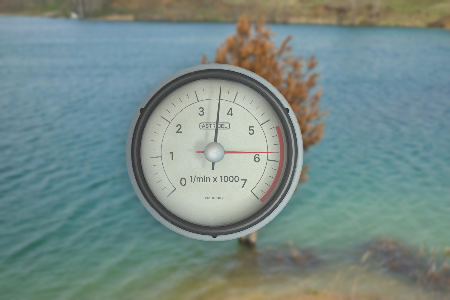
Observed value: rpm 3600
